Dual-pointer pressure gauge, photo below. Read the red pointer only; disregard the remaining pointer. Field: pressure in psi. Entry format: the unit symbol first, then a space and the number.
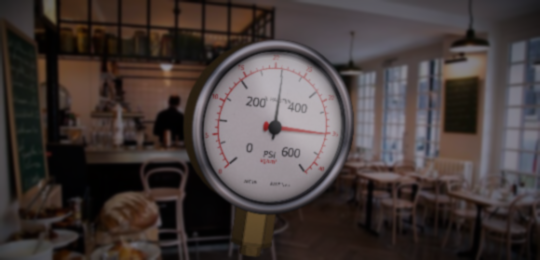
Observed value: psi 500
